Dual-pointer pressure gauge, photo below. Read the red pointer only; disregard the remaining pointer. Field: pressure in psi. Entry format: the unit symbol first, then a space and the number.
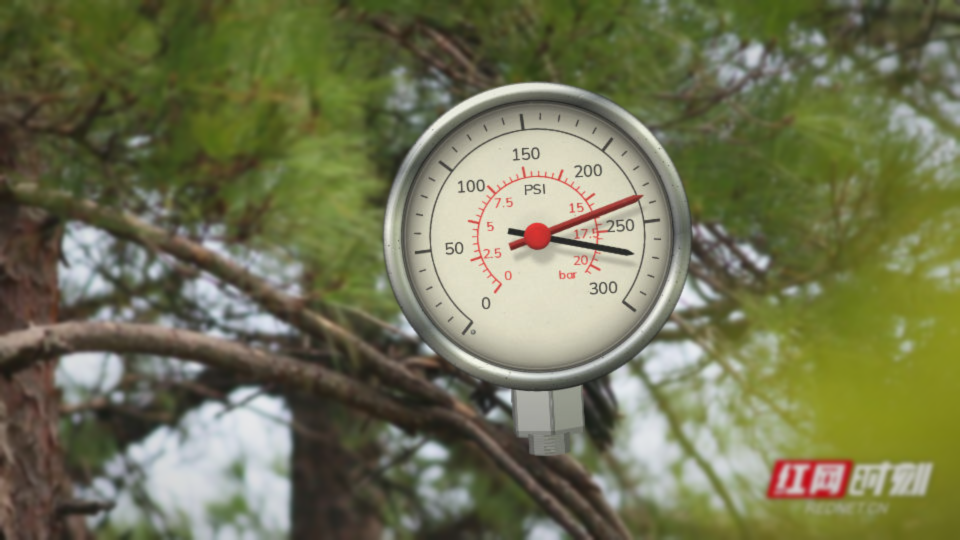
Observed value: psi 235
